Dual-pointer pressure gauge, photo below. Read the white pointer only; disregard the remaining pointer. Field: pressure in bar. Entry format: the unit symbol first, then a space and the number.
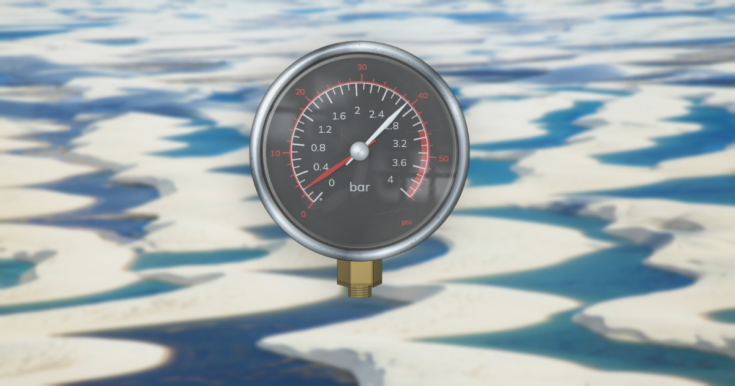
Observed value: bar 2.7
